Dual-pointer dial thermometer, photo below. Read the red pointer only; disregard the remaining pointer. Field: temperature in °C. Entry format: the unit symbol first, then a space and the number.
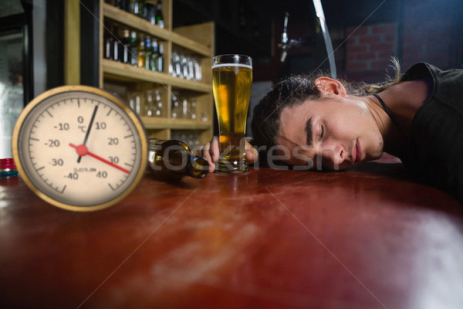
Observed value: °C 32
